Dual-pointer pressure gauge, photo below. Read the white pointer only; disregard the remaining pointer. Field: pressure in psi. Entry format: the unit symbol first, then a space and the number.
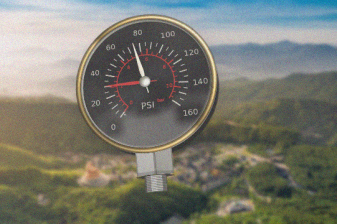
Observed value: psi 75
